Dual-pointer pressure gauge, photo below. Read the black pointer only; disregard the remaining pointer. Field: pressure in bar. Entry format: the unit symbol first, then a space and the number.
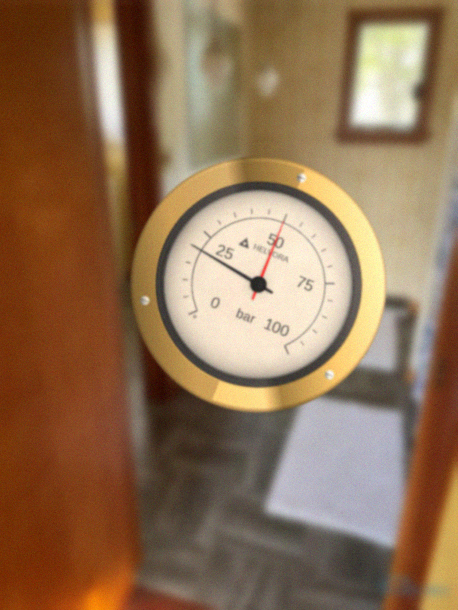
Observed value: bar 20
